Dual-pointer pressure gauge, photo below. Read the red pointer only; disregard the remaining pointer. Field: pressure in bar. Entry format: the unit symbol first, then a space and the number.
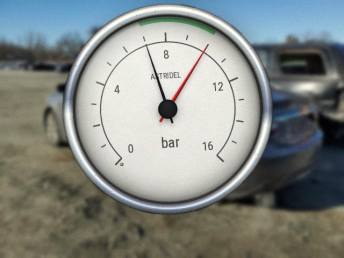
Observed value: bar 10
